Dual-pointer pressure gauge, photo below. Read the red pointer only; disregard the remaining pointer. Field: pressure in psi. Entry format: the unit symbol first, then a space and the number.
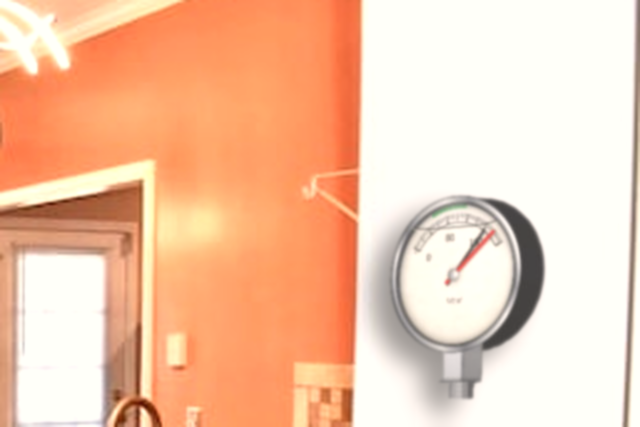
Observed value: psi 180
